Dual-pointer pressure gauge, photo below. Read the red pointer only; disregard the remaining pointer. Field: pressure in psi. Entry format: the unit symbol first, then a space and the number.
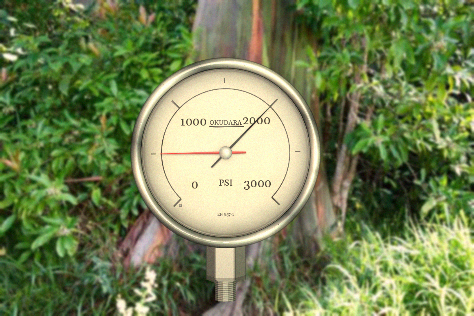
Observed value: psi 500
